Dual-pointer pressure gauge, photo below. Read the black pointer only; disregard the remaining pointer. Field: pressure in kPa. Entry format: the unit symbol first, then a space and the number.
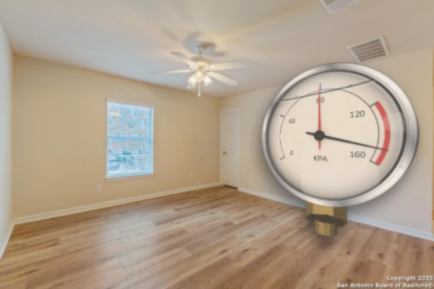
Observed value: kPa 150
